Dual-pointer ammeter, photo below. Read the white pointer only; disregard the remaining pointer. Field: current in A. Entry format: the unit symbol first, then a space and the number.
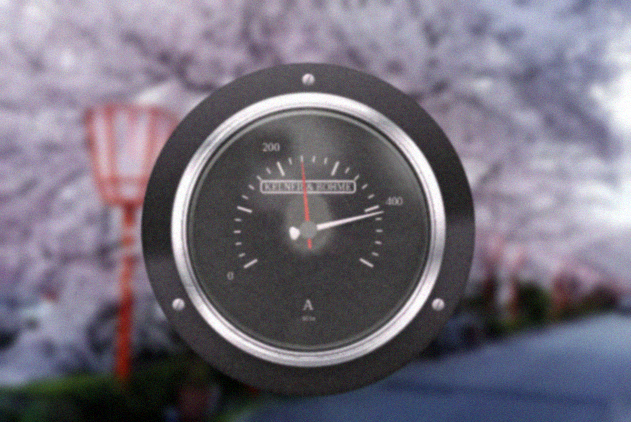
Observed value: A 410
